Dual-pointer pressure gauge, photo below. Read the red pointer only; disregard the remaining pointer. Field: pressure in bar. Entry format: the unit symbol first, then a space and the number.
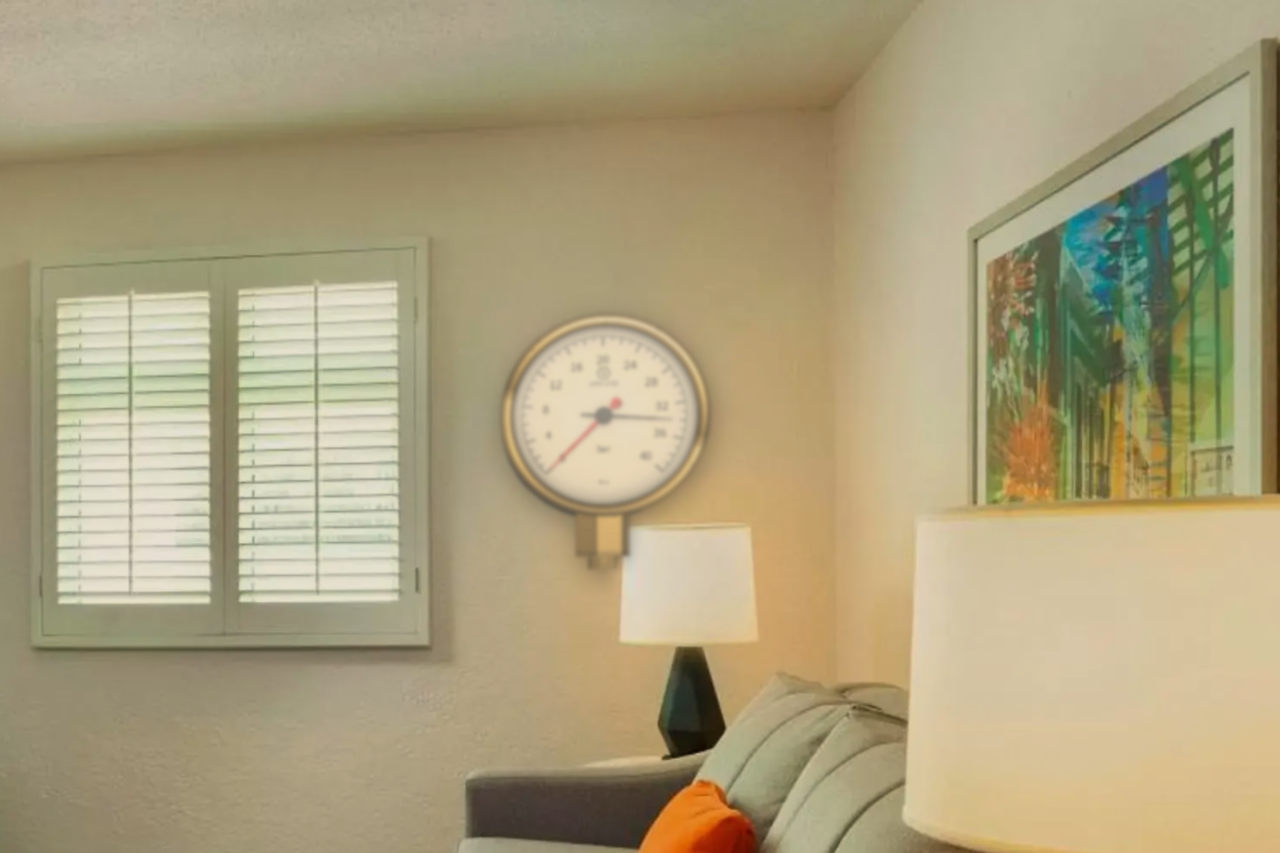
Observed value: bar 0
